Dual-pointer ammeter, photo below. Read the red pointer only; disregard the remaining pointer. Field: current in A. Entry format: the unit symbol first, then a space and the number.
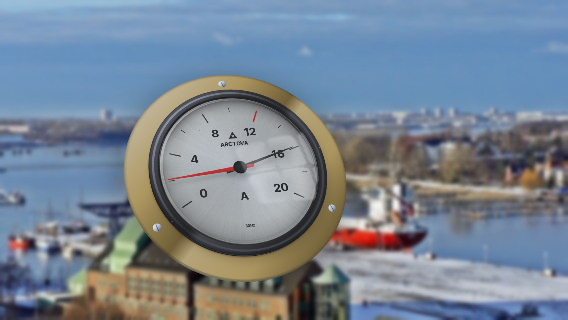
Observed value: A 2
